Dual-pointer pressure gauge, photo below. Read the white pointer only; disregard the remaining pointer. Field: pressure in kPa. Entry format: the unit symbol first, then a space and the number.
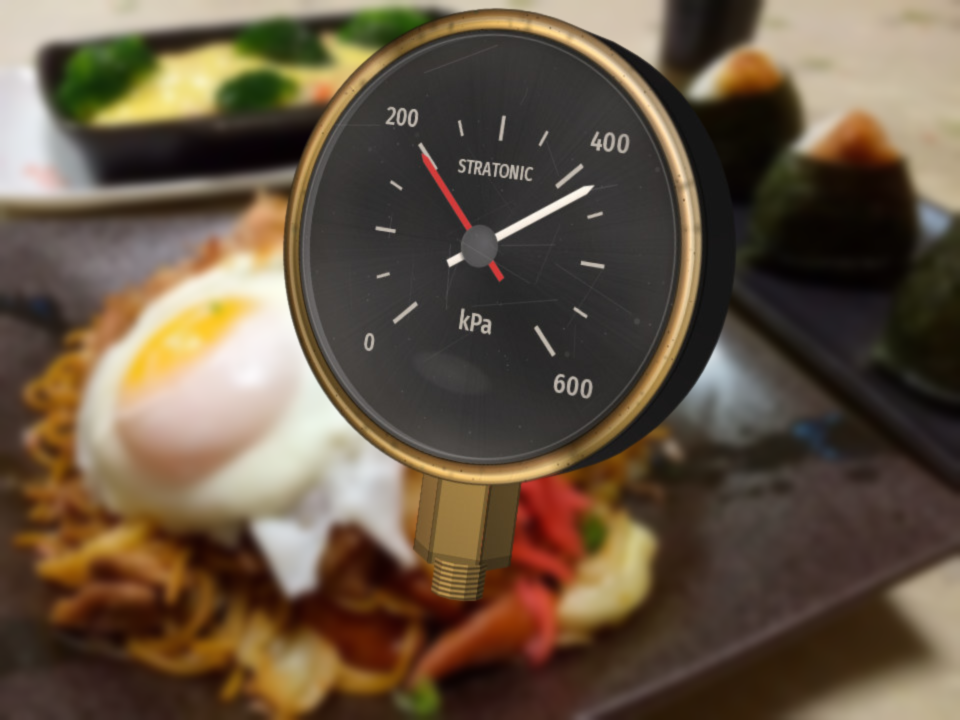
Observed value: kPa 425
